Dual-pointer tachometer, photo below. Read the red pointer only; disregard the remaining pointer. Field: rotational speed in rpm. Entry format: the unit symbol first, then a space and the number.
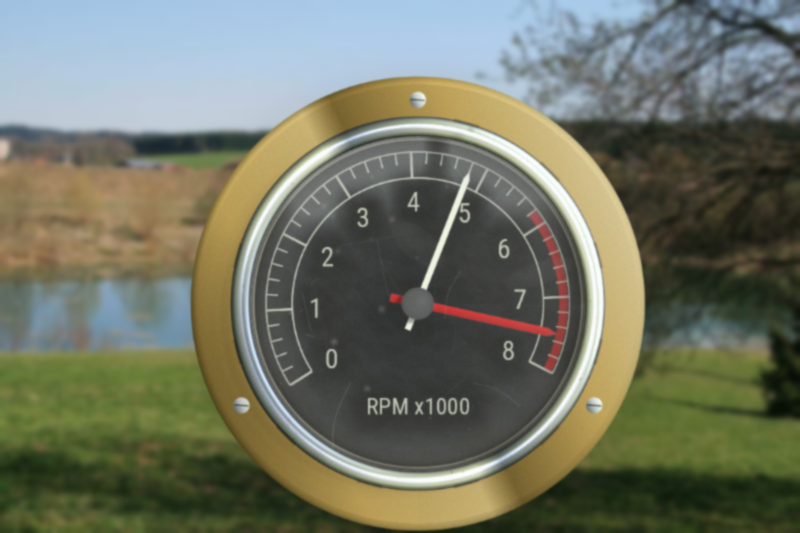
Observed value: rpm 7500
